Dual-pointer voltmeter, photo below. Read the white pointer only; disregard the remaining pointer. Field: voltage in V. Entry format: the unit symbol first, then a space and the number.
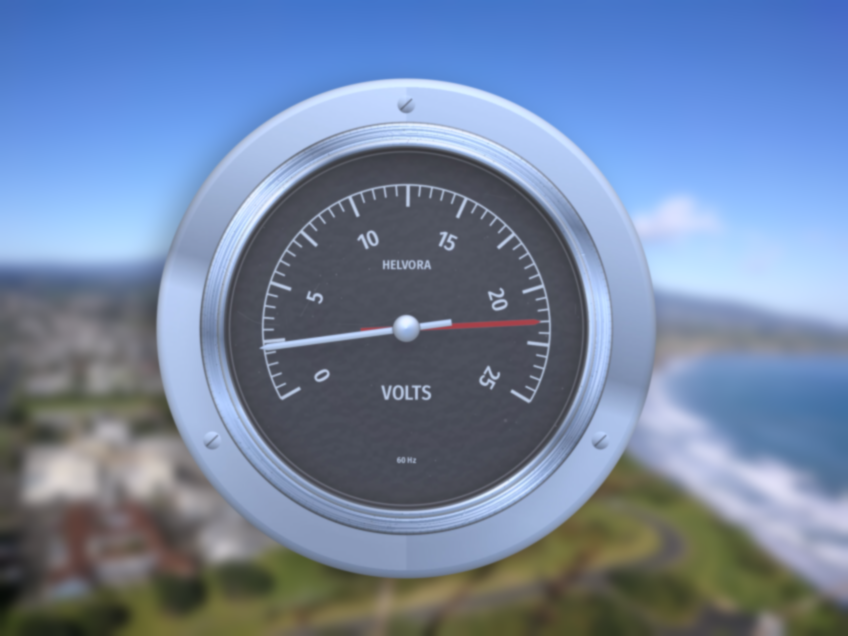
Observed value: V 2.25
